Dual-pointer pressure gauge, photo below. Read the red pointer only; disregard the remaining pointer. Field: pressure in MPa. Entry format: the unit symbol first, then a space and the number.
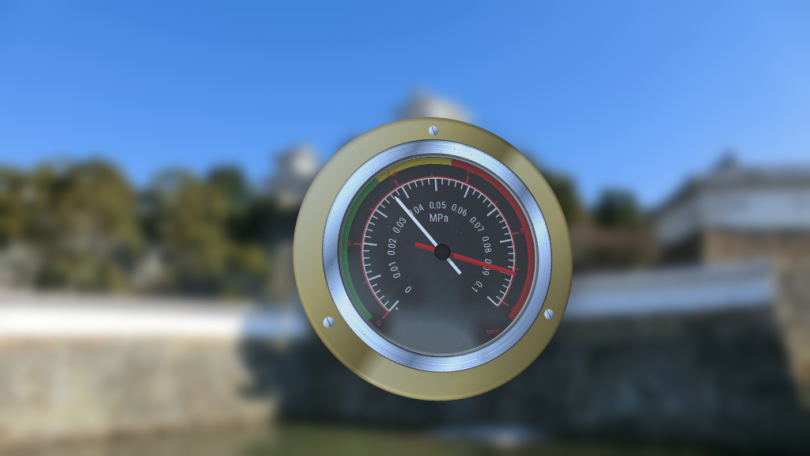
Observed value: MPa 0.09
